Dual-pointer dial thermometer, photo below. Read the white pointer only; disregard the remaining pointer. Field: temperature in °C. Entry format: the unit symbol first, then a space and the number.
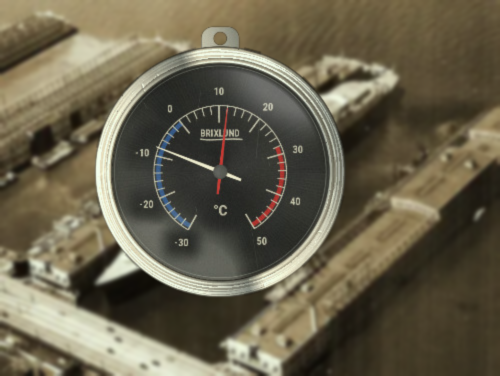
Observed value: °C -8
